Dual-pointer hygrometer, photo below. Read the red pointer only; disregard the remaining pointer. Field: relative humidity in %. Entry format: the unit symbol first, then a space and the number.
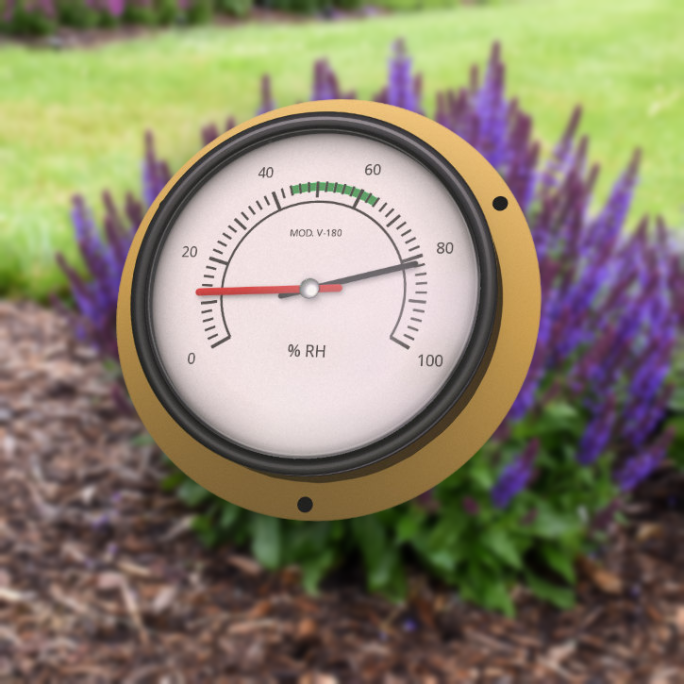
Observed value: % 12
